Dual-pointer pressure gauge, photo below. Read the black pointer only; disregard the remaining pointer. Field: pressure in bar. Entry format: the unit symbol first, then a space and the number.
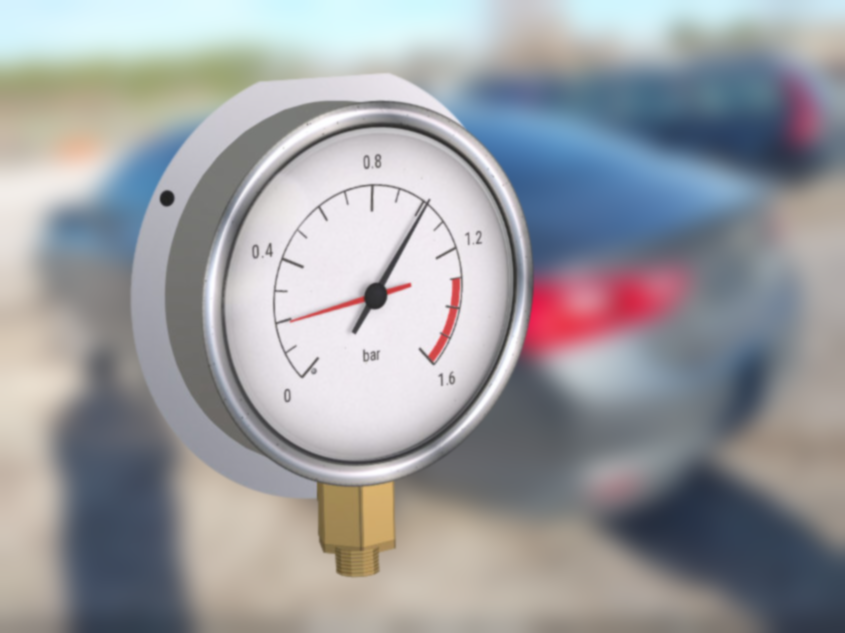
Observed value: bar 1
